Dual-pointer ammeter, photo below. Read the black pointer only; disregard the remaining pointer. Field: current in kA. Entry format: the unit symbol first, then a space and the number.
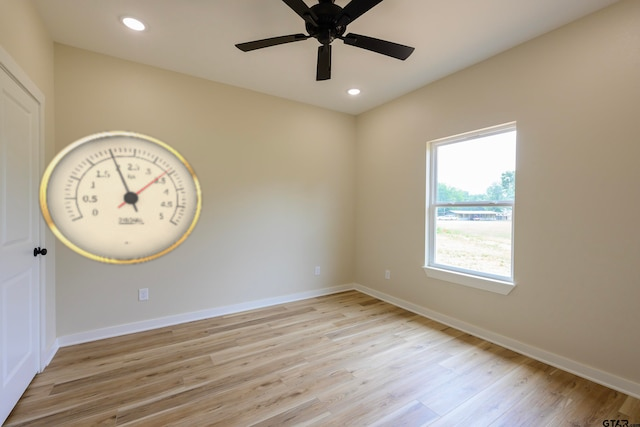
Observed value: kA 2
